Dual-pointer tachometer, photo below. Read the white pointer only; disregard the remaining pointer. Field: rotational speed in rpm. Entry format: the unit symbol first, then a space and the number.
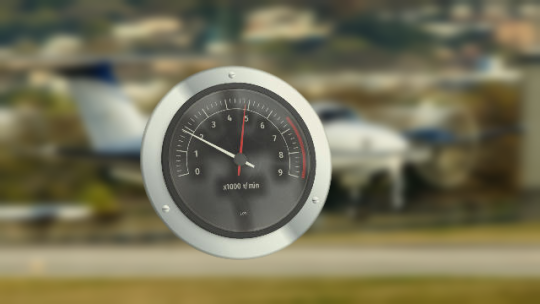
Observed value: rpm 1800
